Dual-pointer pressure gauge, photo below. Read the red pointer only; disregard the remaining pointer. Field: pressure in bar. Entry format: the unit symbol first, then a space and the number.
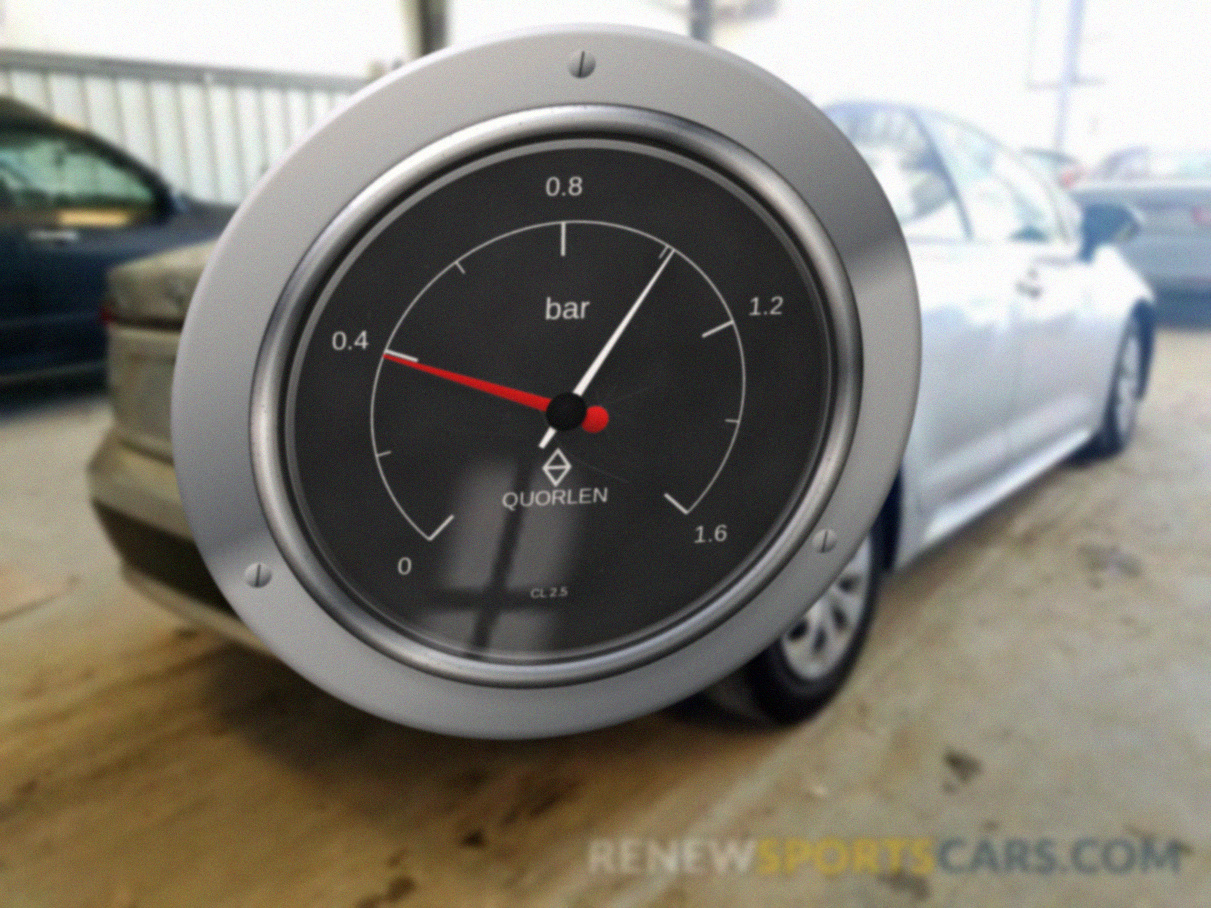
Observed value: bar 0.4
